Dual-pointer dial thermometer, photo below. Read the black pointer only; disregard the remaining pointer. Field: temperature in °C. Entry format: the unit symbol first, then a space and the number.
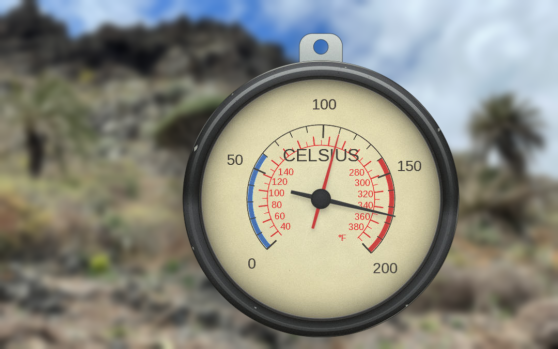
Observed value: °C 175
